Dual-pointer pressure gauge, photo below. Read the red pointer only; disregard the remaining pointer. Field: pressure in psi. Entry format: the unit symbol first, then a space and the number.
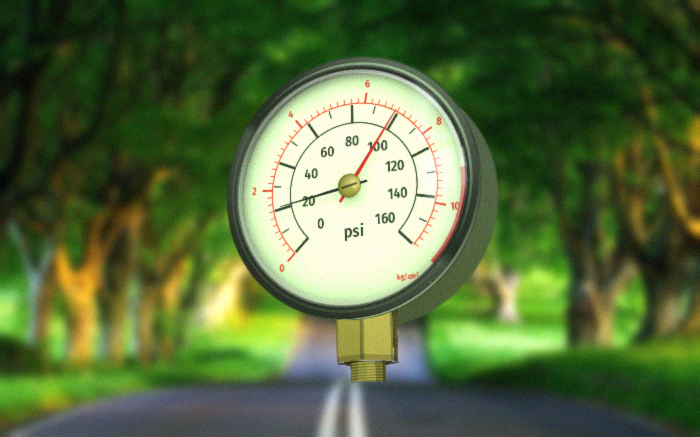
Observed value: psi 100
